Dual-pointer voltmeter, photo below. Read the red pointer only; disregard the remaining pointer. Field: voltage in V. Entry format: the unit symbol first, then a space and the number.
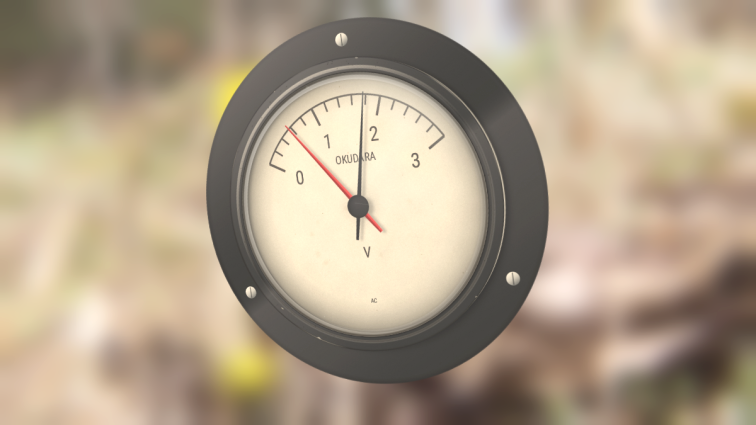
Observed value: V 0.6
